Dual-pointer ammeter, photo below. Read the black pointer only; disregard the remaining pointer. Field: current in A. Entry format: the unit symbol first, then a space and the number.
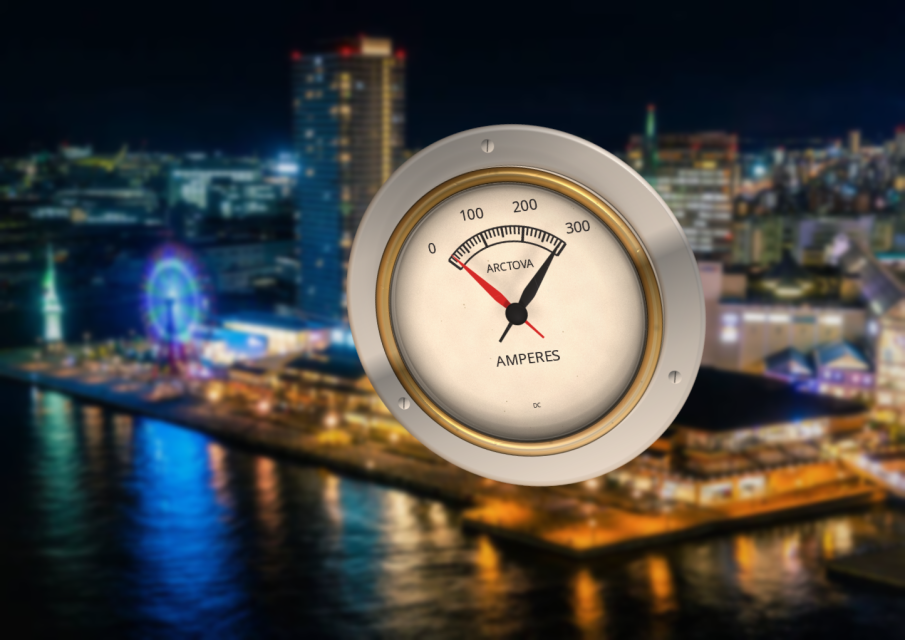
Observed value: A 290
